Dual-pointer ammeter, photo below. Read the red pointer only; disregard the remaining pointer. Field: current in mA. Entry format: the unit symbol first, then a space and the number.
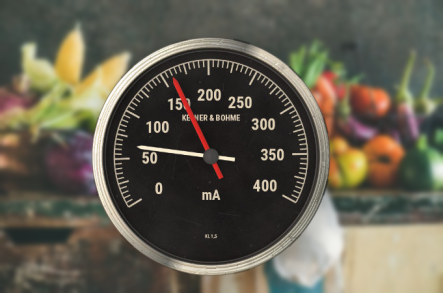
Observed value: mA 160
